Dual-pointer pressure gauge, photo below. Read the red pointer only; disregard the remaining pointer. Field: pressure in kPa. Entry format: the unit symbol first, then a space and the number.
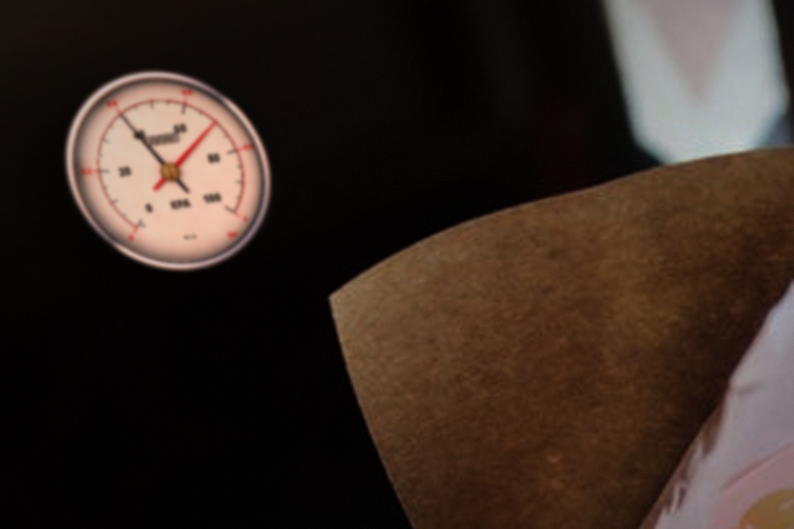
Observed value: kPa 70
